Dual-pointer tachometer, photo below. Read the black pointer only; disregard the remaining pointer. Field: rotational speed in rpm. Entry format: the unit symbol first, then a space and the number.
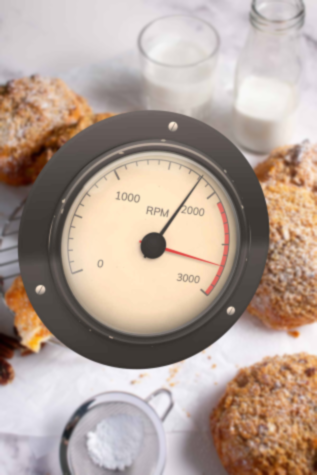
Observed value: rpm 1800
